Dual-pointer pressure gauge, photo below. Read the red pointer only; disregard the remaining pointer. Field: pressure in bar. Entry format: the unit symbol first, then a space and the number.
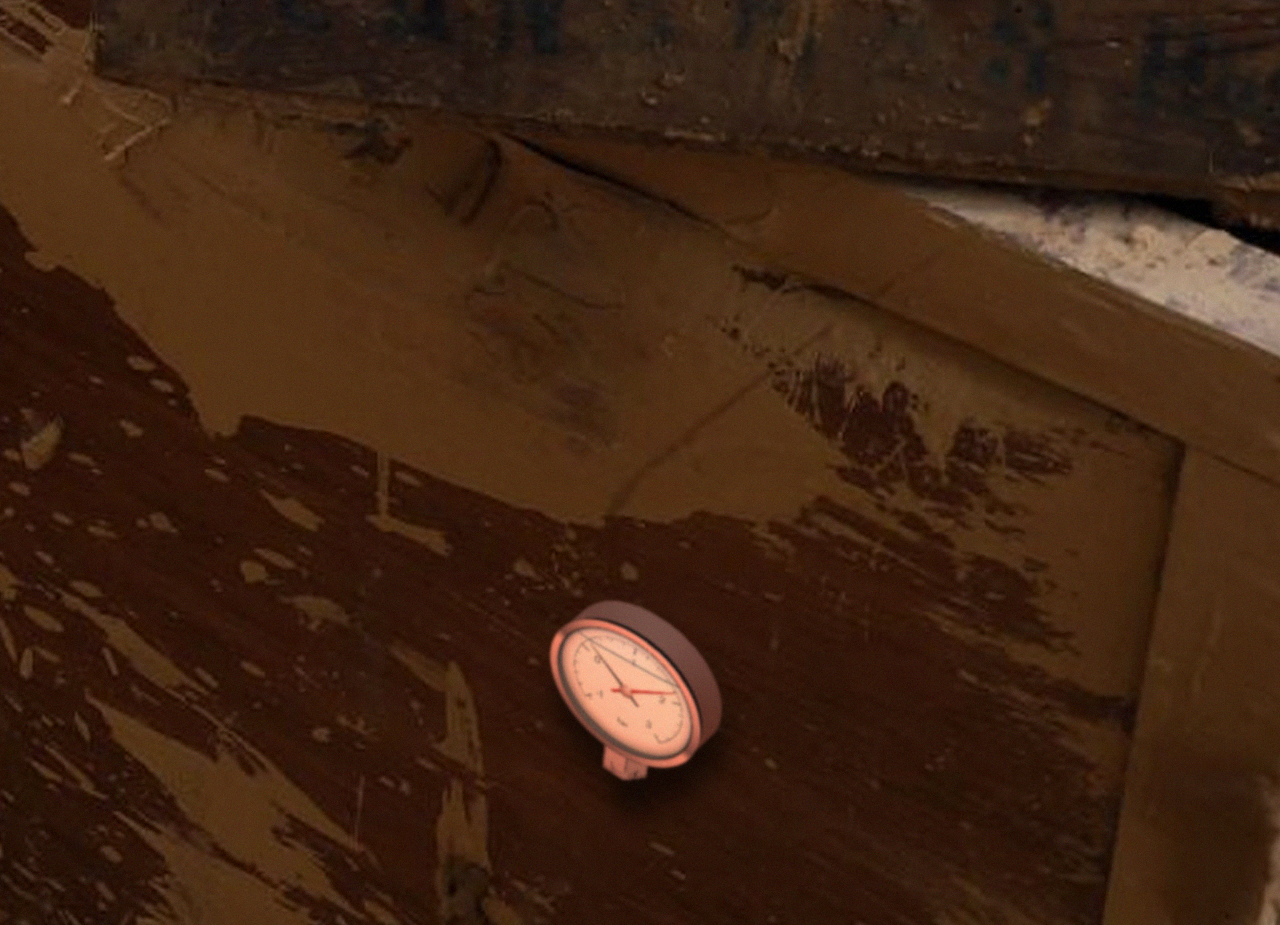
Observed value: bar 1.8
